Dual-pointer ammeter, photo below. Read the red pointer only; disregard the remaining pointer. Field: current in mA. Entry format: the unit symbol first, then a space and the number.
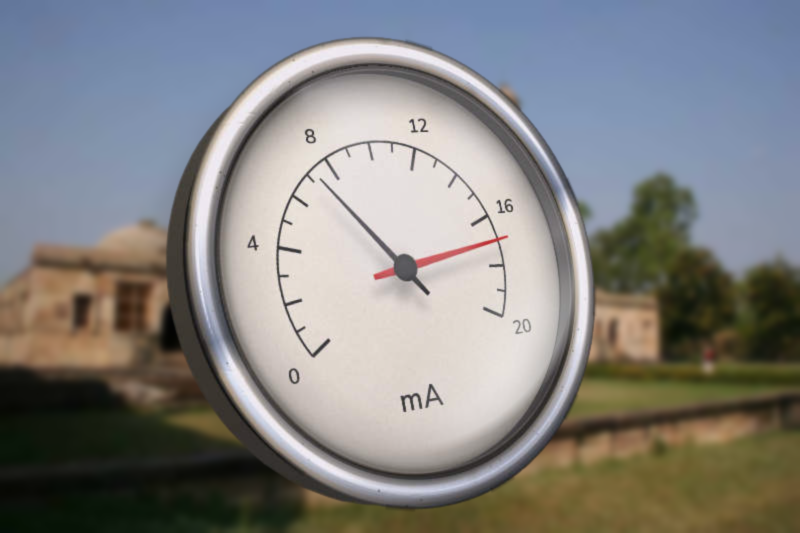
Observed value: mA 17
